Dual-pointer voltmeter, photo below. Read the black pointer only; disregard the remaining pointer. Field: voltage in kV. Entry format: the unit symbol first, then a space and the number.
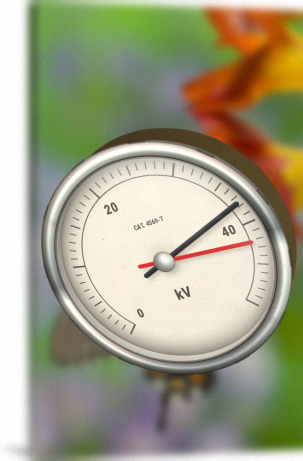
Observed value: kV 37.5
